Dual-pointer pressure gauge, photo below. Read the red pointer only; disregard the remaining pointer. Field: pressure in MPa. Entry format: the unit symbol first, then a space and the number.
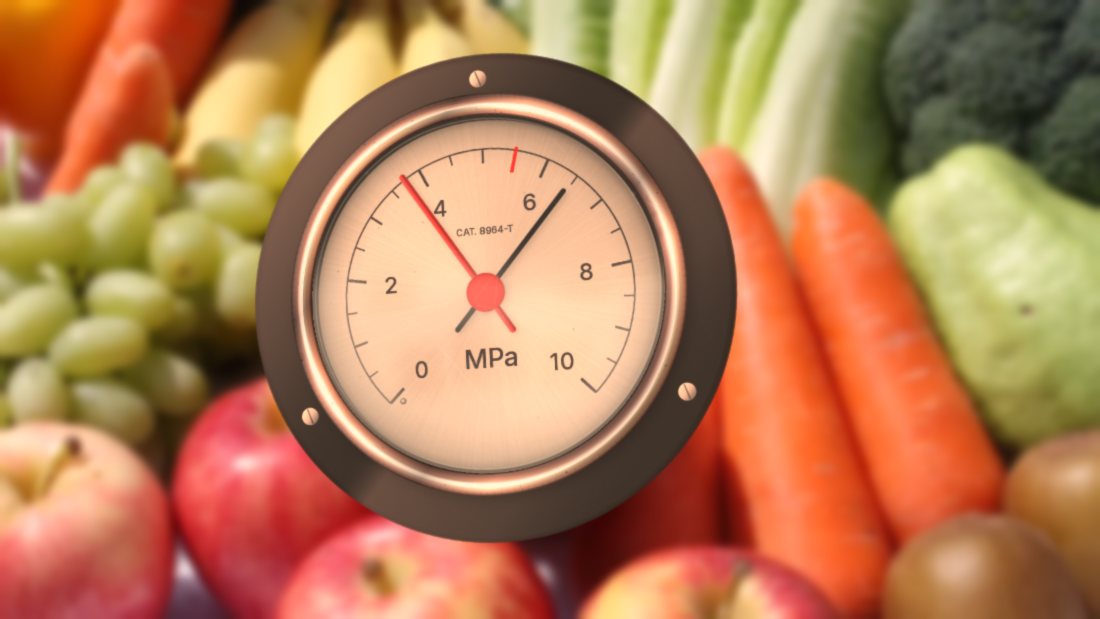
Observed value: MPa 3.75
